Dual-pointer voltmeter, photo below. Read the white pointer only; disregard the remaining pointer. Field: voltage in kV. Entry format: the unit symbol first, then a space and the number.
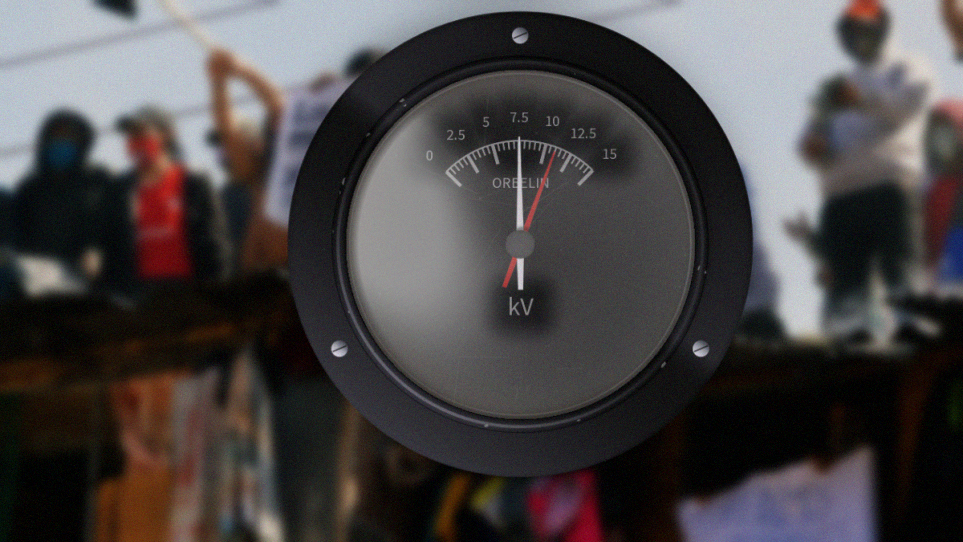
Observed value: kV 7.5
